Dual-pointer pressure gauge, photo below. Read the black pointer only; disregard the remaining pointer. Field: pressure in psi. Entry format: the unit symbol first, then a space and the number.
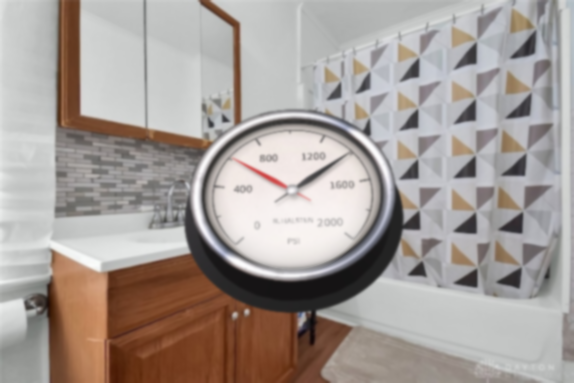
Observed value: psi 1400
